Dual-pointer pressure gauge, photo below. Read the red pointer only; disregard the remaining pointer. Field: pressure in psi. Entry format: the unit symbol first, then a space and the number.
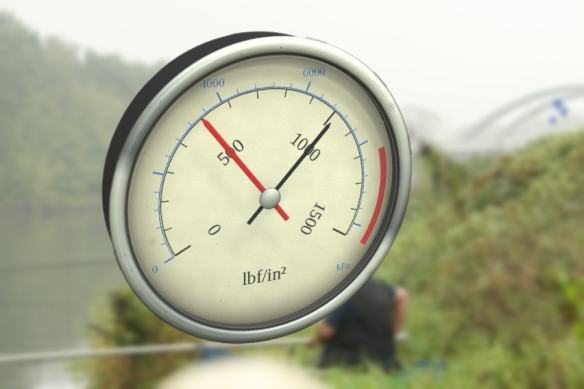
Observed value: psi 500
